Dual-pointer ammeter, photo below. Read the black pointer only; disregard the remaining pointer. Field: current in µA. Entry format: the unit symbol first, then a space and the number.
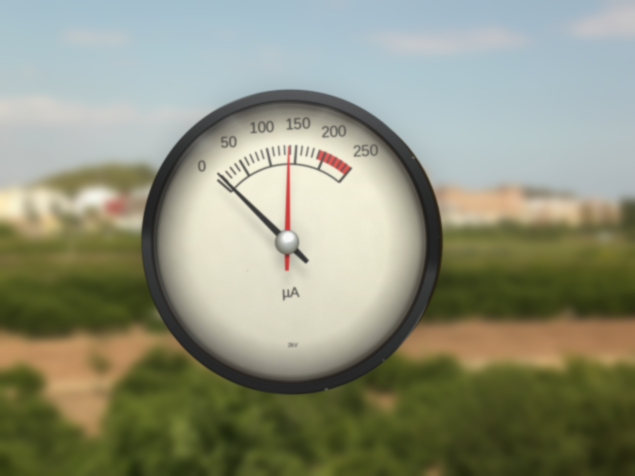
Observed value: µA 10
